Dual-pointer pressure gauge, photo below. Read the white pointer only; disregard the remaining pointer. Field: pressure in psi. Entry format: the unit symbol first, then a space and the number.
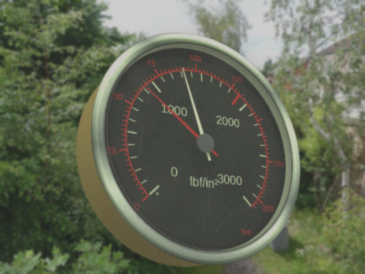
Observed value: psi 1300
